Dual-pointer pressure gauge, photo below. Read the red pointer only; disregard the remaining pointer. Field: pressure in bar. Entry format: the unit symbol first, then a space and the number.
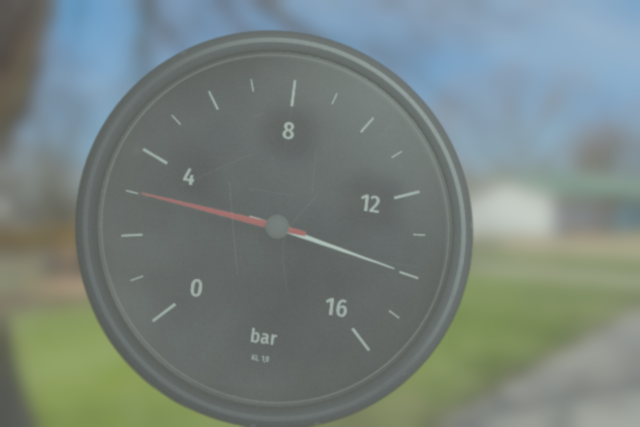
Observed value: bar 3
